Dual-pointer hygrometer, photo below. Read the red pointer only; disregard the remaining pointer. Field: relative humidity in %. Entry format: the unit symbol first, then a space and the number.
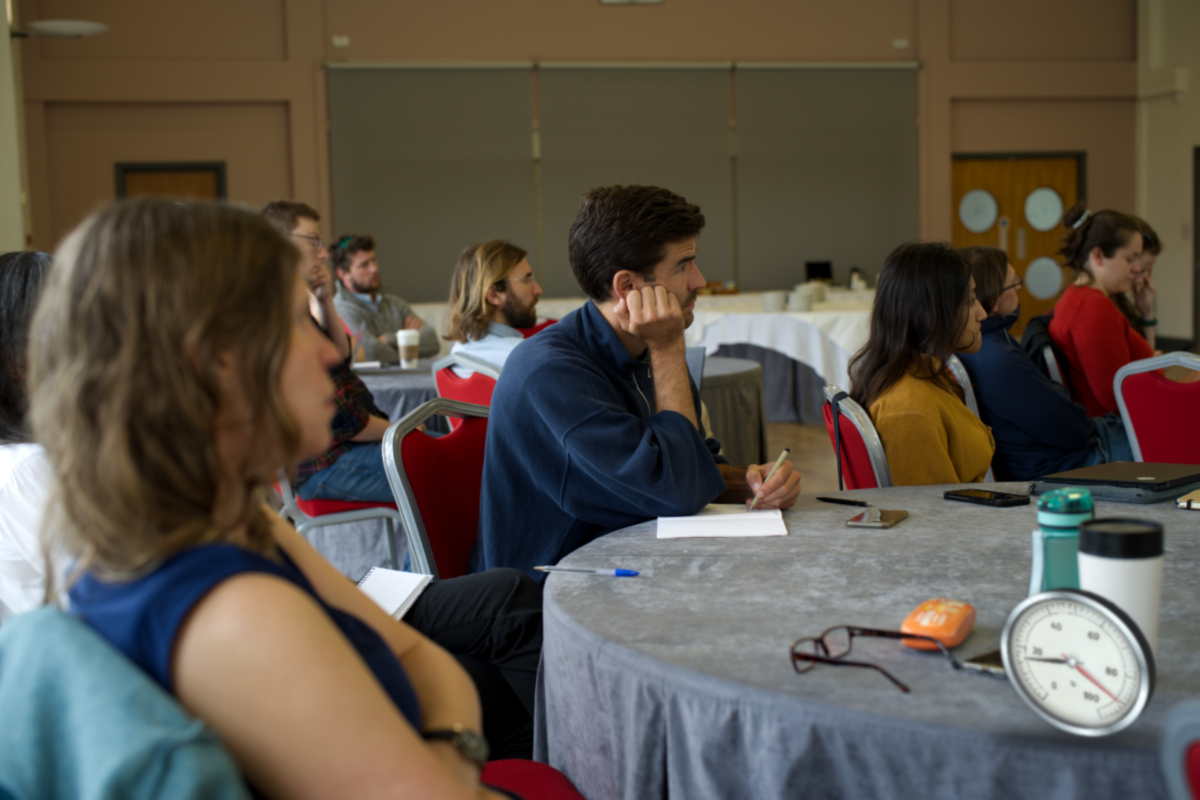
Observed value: % 90
